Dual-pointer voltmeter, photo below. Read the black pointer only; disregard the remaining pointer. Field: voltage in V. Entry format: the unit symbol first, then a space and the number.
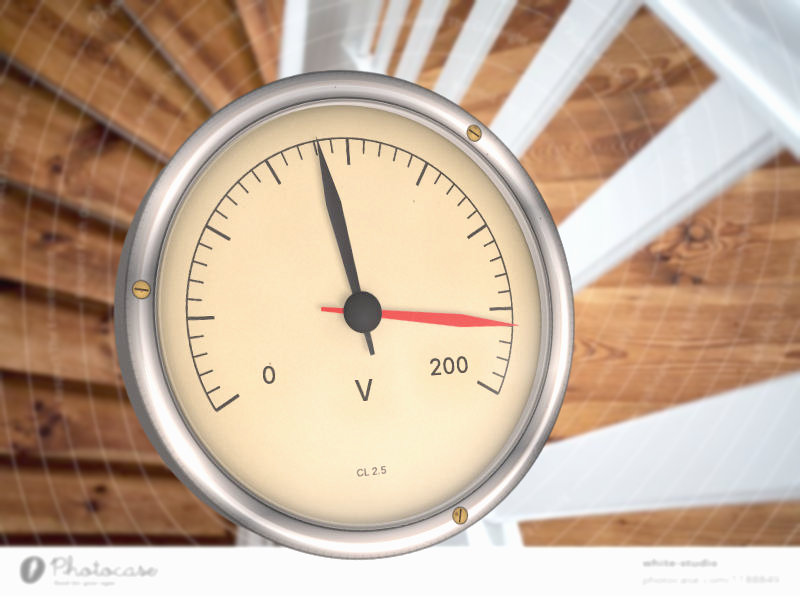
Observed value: V 90
